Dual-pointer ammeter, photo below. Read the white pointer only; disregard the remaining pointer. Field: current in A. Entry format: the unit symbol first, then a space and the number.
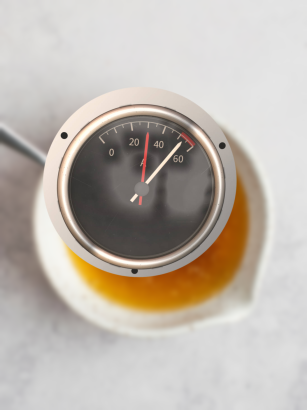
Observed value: A 52.5
